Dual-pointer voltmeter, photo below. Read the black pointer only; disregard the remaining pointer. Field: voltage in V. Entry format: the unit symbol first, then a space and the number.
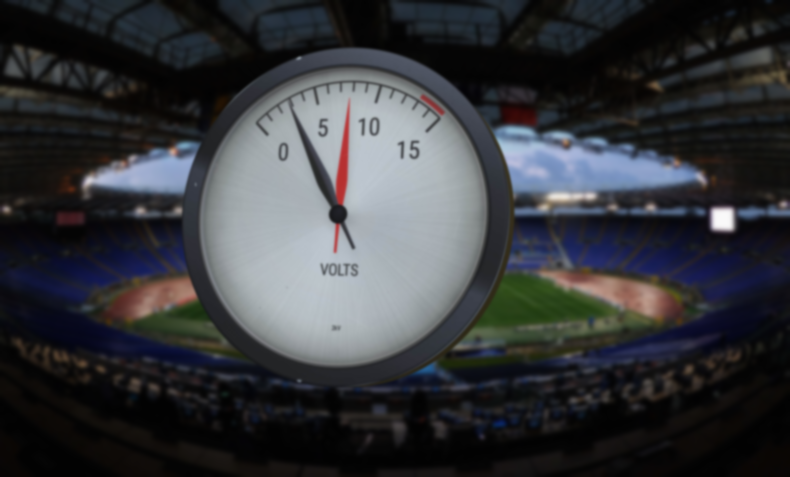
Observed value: V 3
